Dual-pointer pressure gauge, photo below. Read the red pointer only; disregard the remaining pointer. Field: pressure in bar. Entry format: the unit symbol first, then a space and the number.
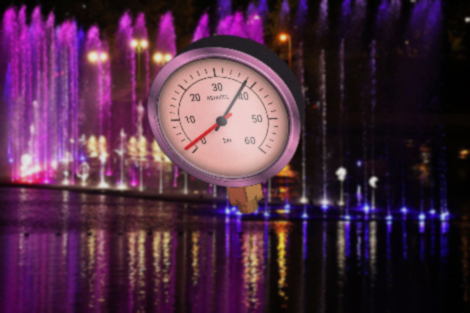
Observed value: bar 2
